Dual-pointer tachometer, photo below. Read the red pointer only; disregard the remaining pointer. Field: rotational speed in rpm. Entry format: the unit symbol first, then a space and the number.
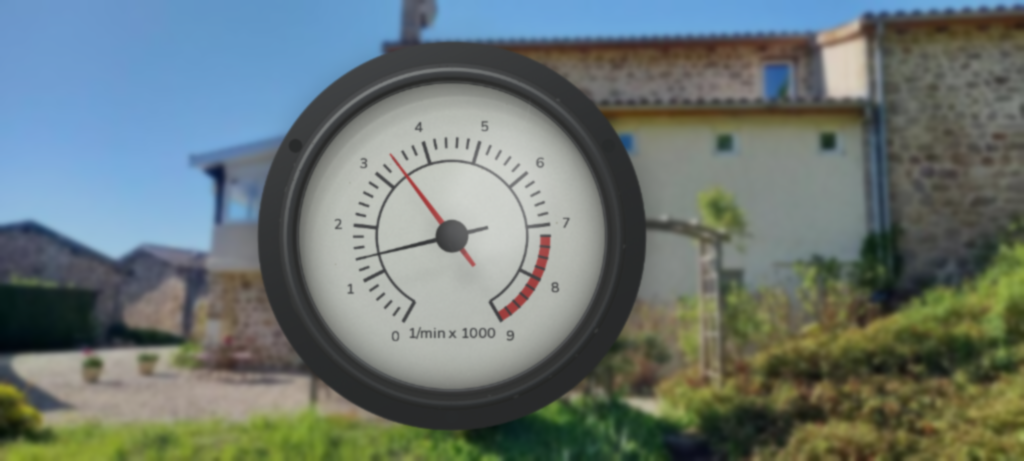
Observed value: rpm 3400
